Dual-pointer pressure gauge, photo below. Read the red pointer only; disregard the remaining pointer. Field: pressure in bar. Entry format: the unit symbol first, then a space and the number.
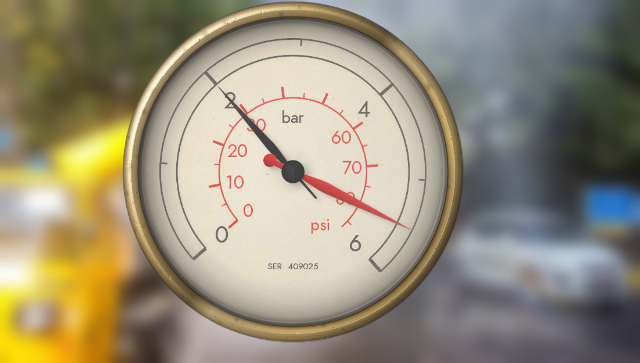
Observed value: bar 5.5
